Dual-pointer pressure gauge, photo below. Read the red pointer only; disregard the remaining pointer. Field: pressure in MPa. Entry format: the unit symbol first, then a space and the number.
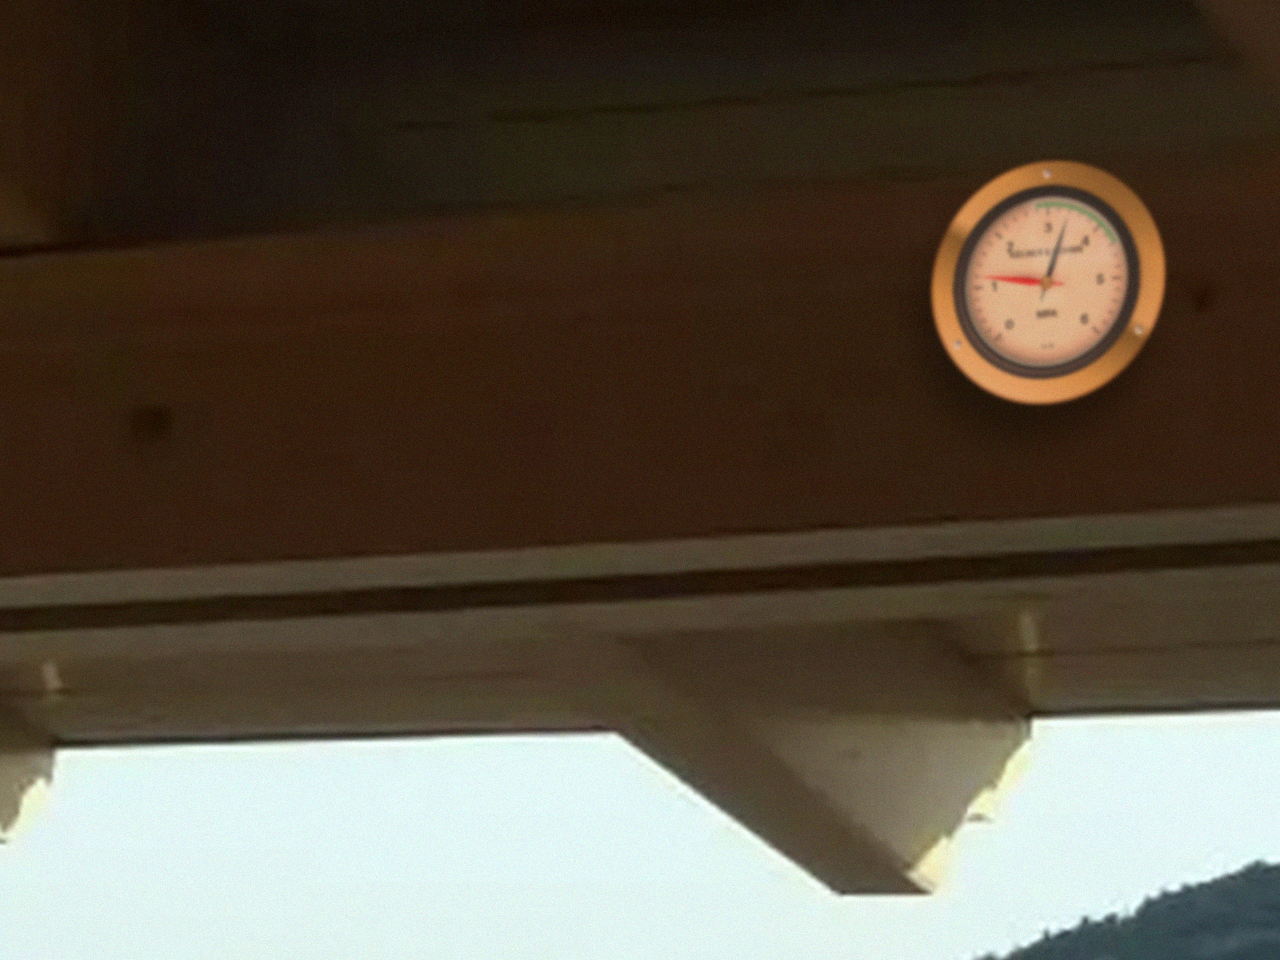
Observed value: MPa 1.2
